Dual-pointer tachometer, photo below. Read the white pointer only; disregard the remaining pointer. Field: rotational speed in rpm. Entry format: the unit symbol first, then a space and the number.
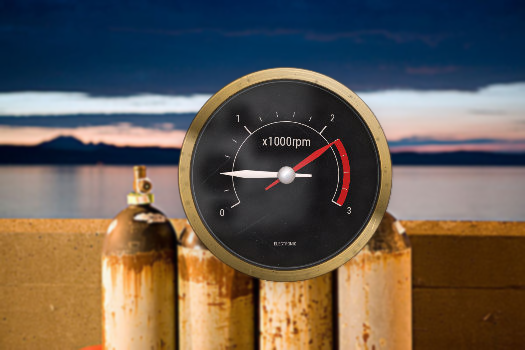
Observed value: rpm 400
